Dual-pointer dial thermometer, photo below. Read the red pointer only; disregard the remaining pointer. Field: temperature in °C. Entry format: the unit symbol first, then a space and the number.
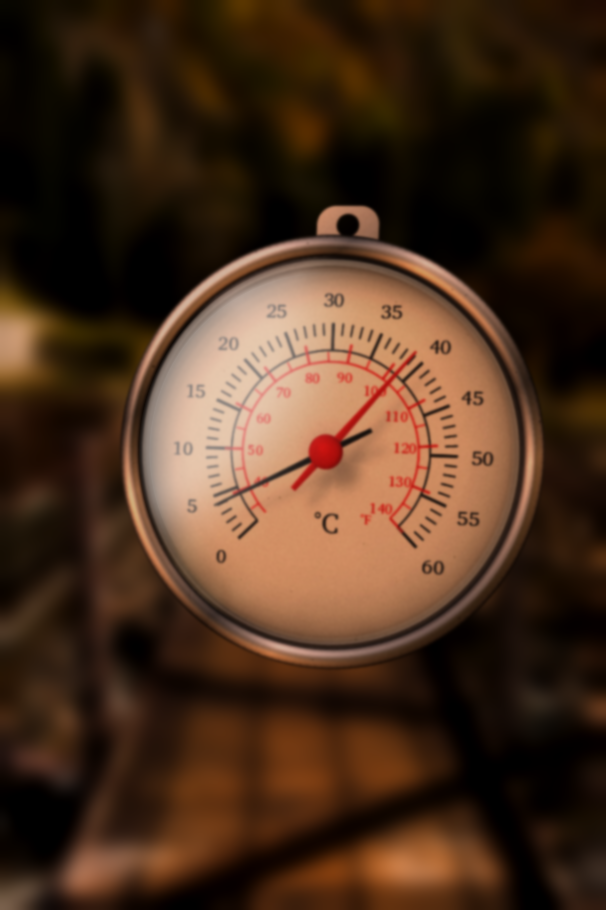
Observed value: °C 39
